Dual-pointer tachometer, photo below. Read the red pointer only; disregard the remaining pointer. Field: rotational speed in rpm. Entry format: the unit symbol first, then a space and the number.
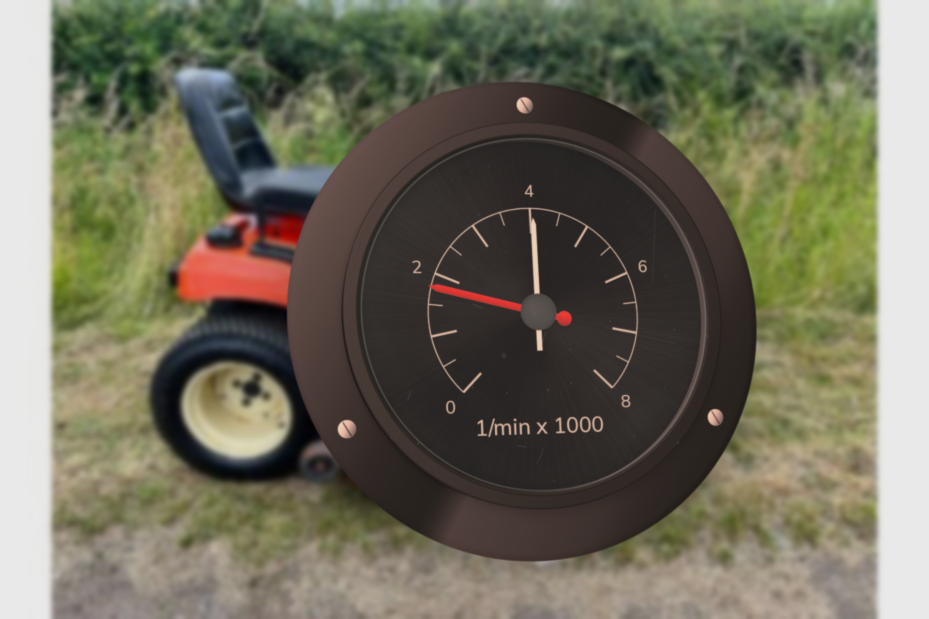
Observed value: rpm 1750
